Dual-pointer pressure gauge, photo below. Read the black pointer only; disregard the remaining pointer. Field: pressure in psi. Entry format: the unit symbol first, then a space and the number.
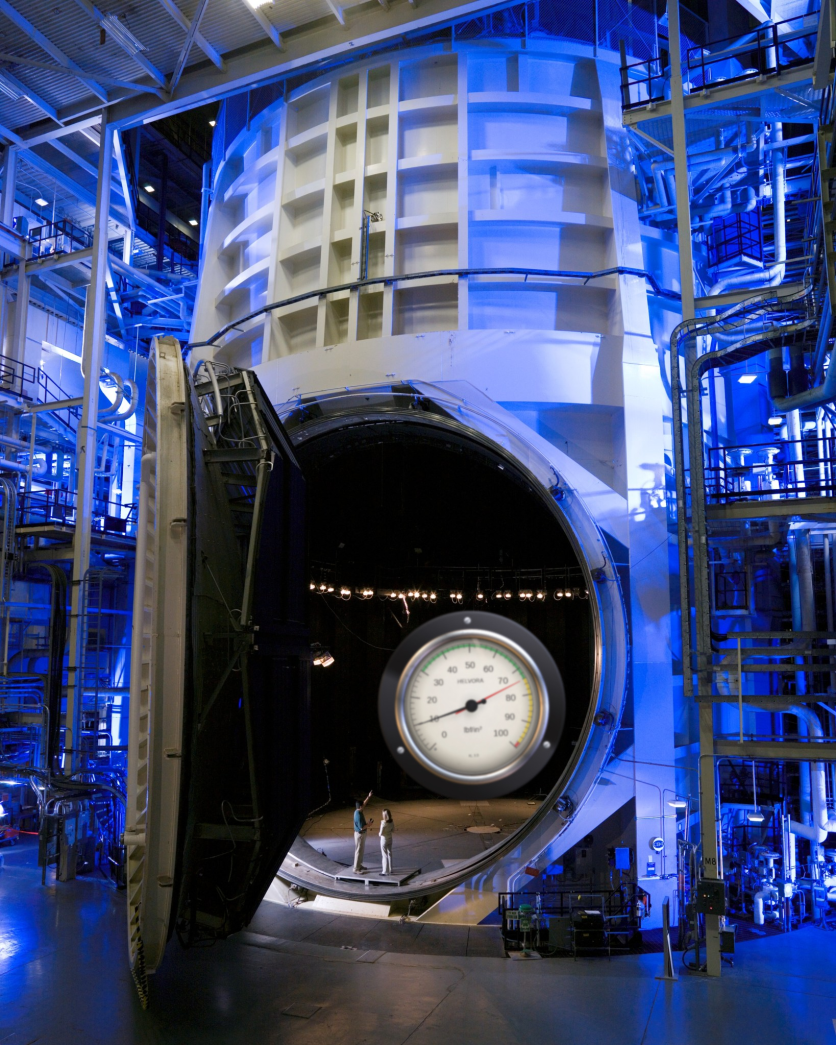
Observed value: psi 10
